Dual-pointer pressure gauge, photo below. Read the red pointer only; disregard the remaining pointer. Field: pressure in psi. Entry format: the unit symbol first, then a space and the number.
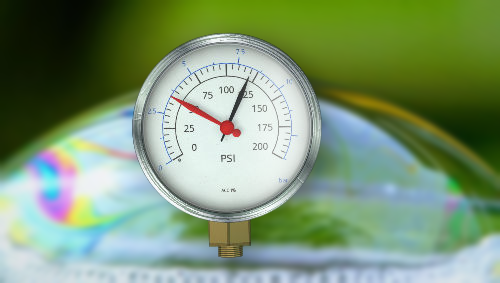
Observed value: psi 50
